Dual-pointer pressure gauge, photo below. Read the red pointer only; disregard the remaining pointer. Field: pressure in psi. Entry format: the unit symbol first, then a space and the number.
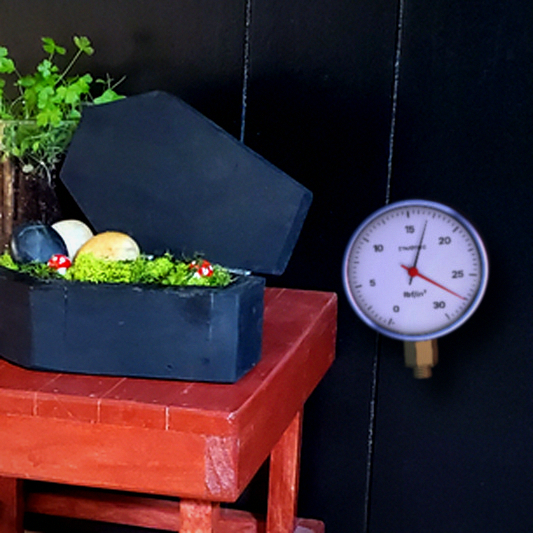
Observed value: psi 27.5
